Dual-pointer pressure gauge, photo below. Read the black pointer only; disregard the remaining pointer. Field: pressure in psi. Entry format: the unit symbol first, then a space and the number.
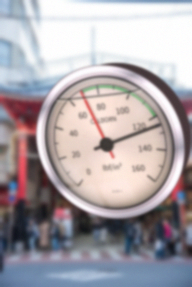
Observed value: psi 125
